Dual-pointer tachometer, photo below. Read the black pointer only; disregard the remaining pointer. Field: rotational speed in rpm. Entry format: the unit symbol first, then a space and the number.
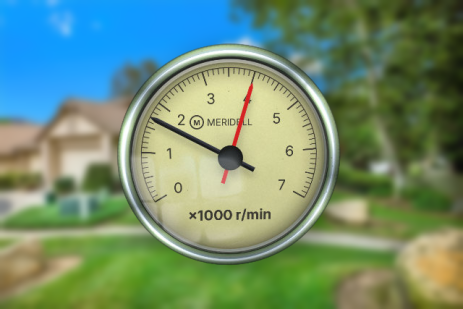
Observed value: rpm 1700
